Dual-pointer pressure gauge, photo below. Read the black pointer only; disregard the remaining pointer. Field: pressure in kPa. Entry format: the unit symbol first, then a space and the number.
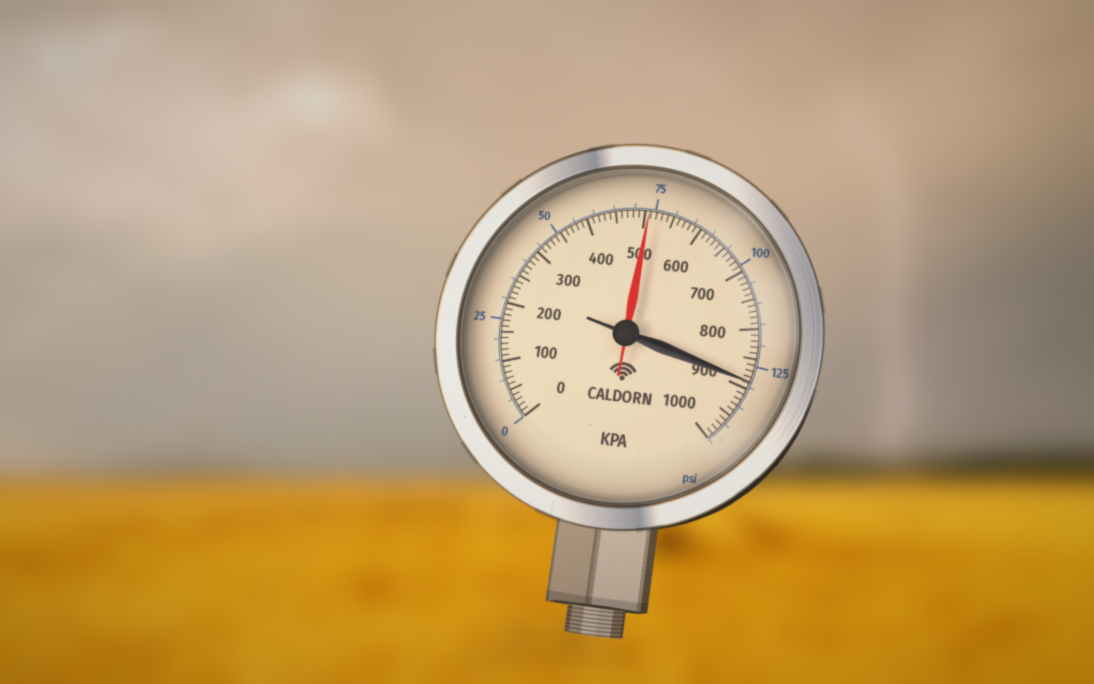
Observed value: kPa 890
